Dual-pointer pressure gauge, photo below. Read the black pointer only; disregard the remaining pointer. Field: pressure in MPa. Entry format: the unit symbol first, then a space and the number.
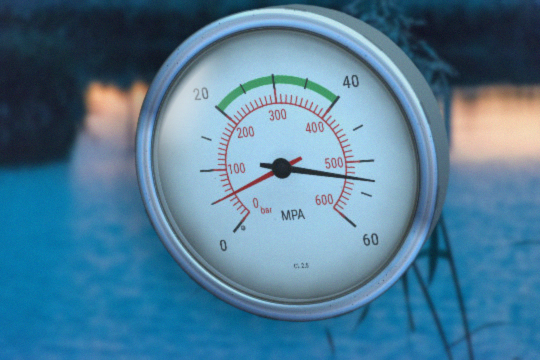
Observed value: MPa 52.5
